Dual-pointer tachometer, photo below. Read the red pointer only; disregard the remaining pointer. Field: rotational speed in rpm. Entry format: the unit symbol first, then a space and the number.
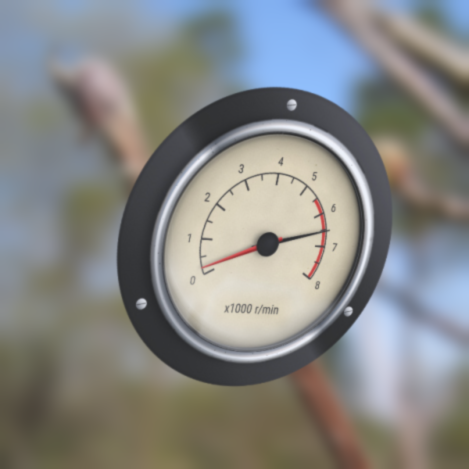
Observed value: rpm 250
